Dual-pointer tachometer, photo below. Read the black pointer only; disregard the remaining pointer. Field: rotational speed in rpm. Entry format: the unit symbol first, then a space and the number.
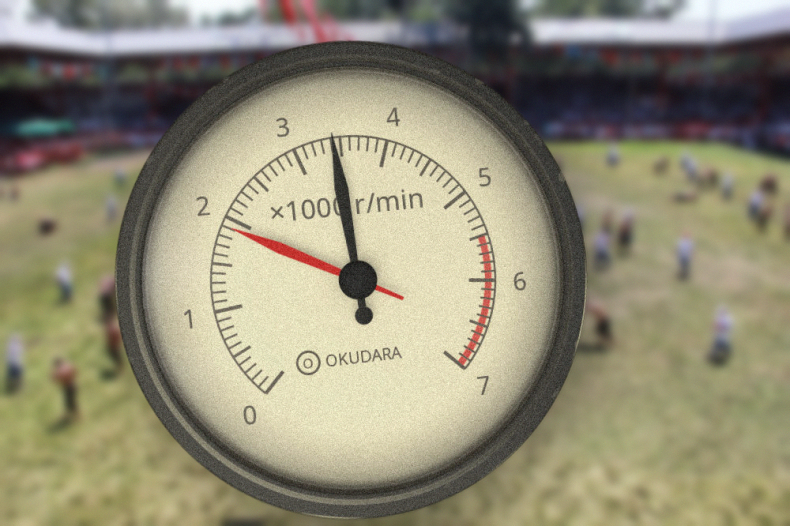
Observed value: rpm 3400
